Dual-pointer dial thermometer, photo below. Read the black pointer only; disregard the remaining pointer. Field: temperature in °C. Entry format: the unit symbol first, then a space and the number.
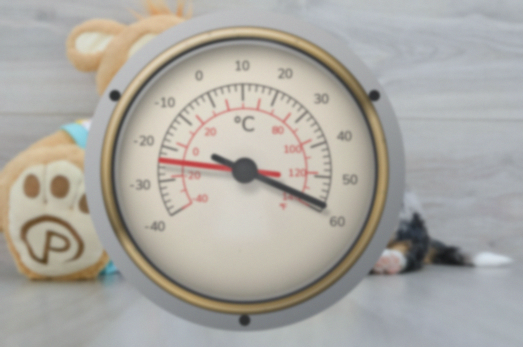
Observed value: °C 58
